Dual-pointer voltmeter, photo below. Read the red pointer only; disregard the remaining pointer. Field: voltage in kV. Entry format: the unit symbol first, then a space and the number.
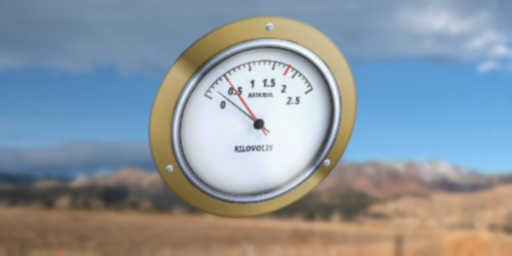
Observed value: kV 0.5
